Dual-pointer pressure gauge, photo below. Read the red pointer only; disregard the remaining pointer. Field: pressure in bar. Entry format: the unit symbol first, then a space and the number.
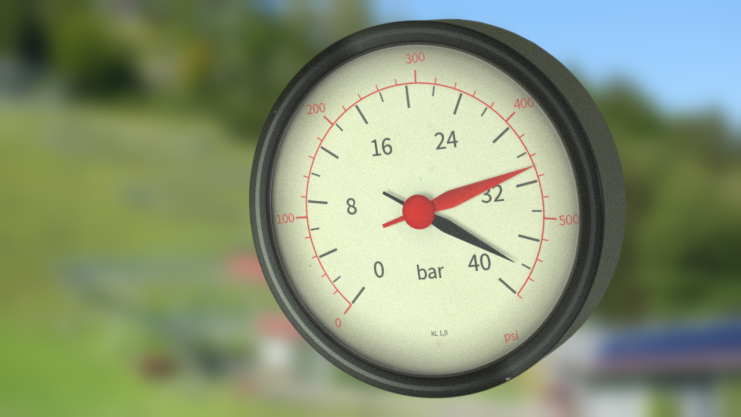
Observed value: bar 31
